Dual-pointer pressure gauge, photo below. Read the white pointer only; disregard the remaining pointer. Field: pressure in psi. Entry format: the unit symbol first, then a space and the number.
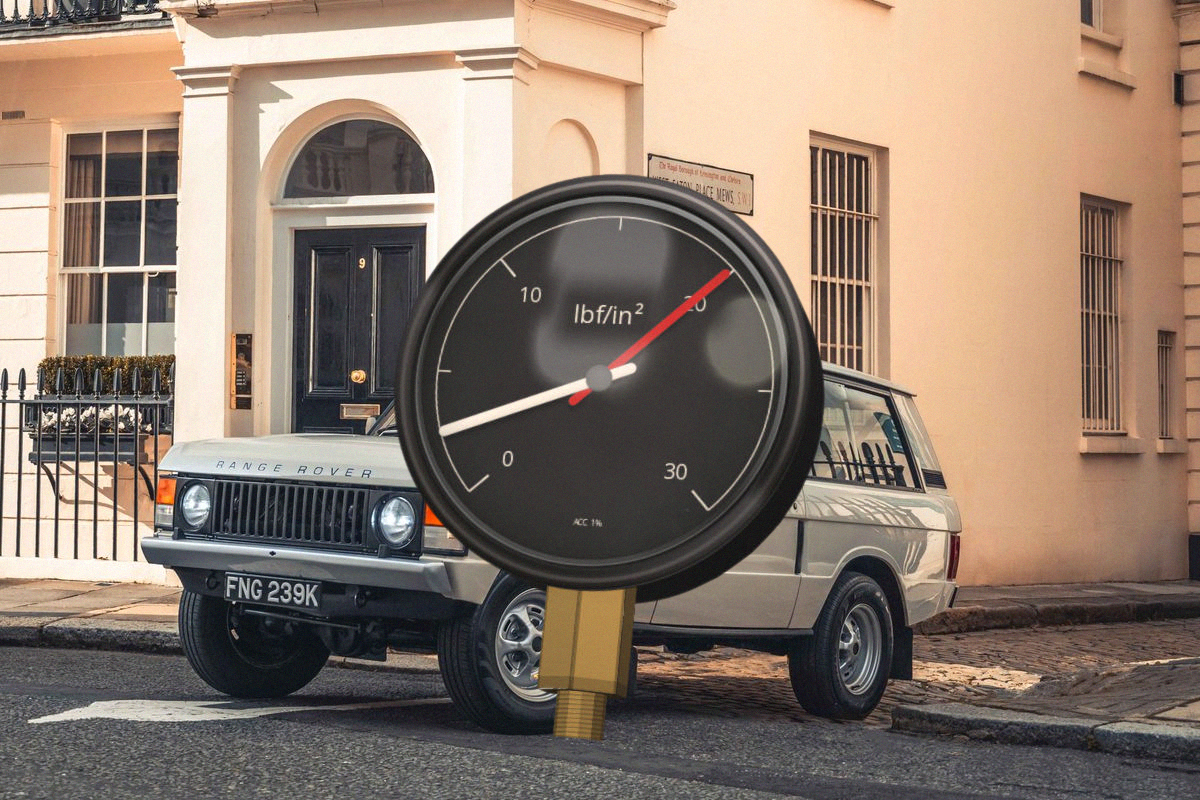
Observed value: psi 2.5
